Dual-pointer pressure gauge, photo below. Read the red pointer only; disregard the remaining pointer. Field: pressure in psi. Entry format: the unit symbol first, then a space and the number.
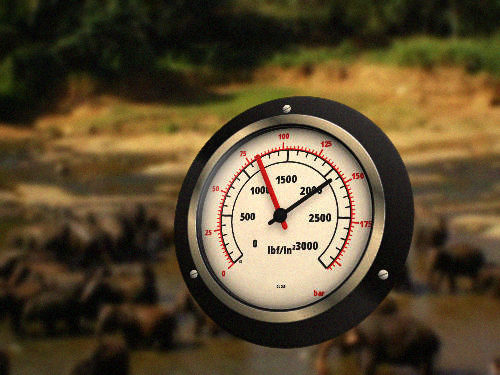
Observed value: psi 1200
